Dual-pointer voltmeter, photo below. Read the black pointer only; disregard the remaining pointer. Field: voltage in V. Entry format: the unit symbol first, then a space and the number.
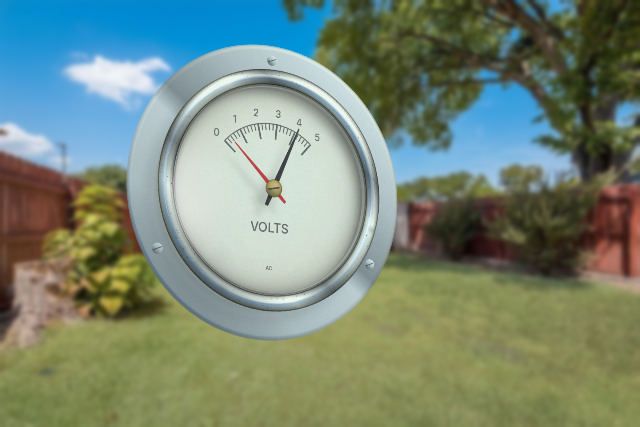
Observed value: V 4
